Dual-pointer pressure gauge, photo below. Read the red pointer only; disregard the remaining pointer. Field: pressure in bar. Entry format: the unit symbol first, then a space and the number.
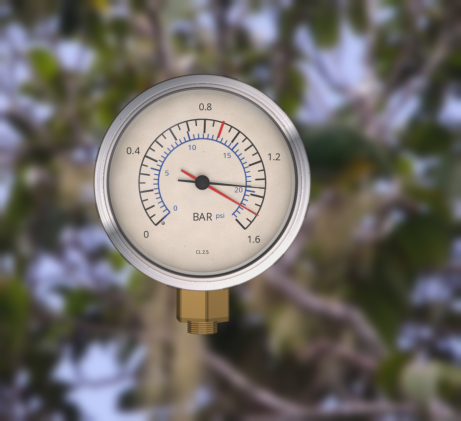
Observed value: bar 1.5
